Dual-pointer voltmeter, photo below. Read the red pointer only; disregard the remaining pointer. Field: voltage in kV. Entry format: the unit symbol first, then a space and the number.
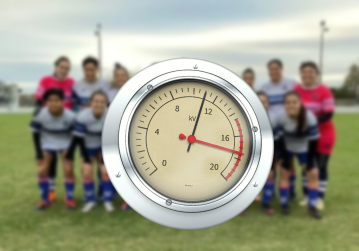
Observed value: kV 17.5
